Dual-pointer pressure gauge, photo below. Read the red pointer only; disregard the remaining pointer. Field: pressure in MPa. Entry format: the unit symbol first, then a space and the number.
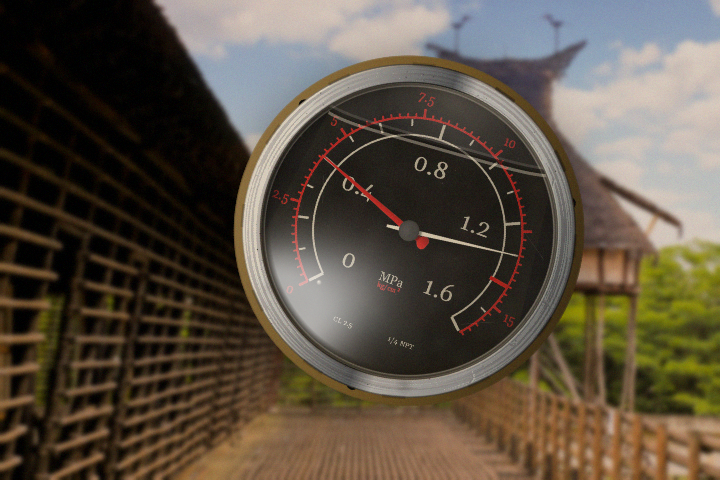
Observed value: MPa 0.4
